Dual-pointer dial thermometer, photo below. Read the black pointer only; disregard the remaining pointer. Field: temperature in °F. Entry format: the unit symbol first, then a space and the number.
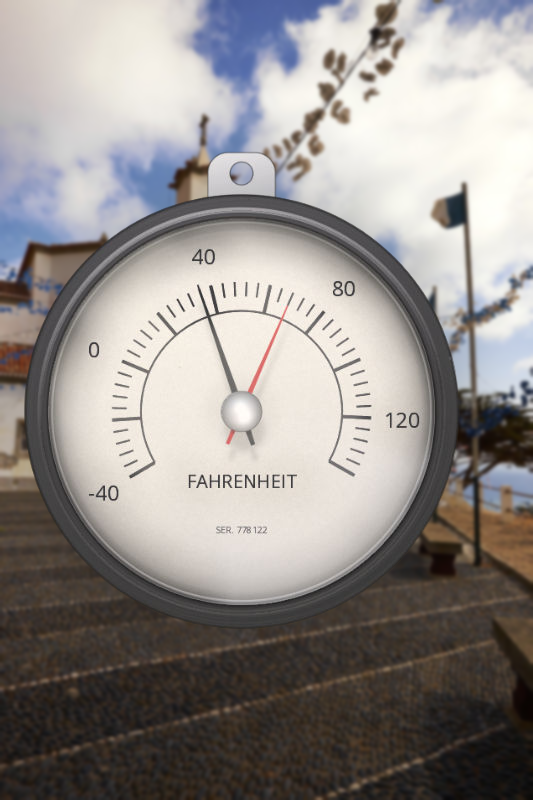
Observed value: °F 36
